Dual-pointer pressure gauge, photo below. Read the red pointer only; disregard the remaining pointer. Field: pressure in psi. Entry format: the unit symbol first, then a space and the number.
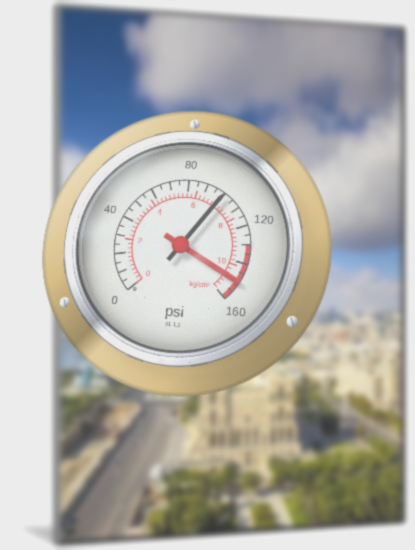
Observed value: psi 150
